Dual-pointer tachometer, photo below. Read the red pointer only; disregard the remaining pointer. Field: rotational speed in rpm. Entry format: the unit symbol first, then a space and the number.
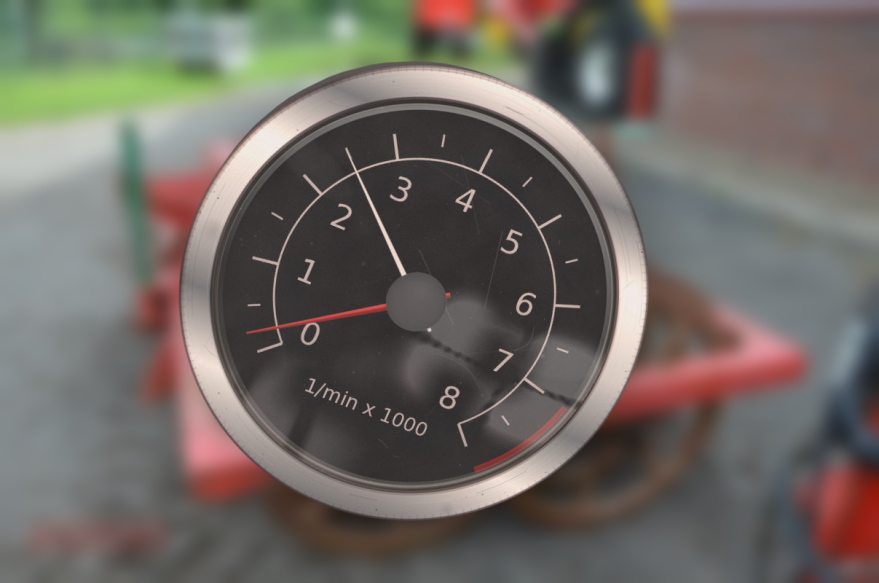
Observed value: rpm 250
